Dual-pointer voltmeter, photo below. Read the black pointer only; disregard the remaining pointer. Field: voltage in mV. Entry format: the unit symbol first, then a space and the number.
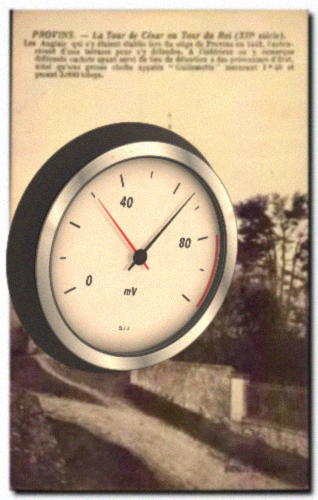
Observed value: mV 65
